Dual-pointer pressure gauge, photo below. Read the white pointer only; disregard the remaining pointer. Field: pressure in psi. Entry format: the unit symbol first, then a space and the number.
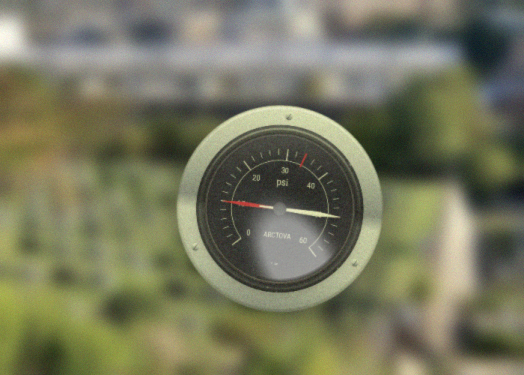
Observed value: psi 50
